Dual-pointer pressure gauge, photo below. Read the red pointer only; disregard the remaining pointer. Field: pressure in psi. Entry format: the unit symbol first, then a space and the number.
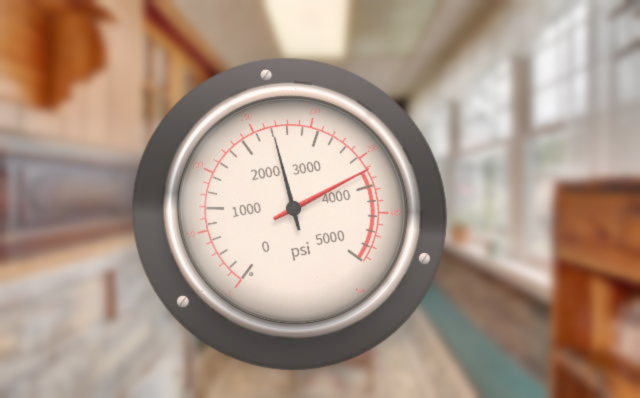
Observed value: psi 3800
